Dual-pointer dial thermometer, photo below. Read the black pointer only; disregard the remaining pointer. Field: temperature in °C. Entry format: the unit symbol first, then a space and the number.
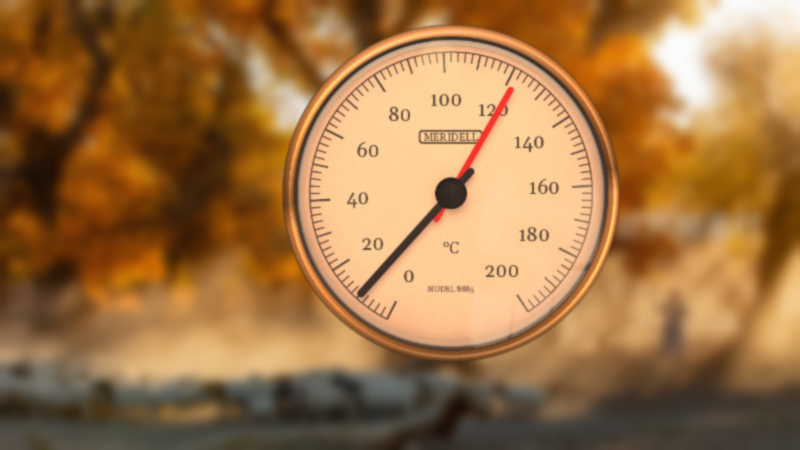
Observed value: °C 10
